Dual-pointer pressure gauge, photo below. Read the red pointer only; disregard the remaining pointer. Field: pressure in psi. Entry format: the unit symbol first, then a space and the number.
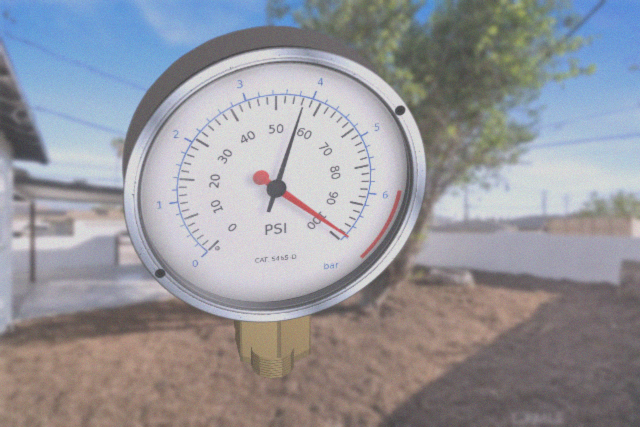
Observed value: psi 98
